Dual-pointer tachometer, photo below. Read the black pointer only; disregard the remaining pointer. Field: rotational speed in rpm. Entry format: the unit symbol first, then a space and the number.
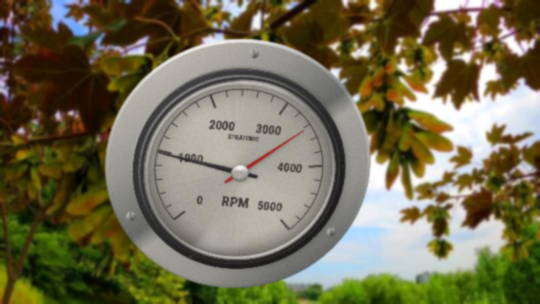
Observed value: rpm 1000
